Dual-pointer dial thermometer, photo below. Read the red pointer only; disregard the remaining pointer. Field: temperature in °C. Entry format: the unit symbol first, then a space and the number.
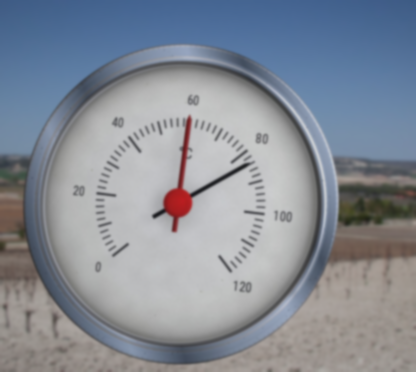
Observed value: °C 60
